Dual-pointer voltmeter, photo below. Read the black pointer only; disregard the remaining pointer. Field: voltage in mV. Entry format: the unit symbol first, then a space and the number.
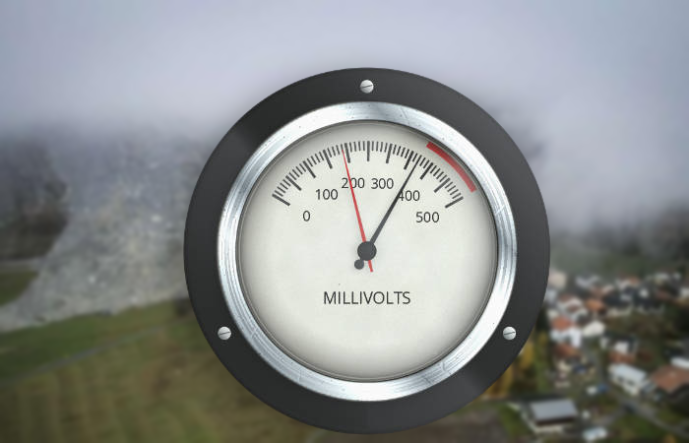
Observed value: mV 370
